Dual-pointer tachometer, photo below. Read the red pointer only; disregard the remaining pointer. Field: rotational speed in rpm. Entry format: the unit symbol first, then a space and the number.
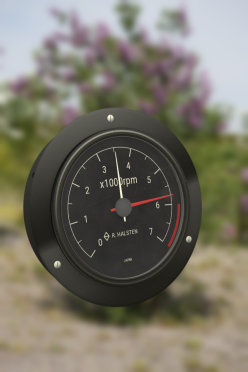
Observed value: rpm 5750
